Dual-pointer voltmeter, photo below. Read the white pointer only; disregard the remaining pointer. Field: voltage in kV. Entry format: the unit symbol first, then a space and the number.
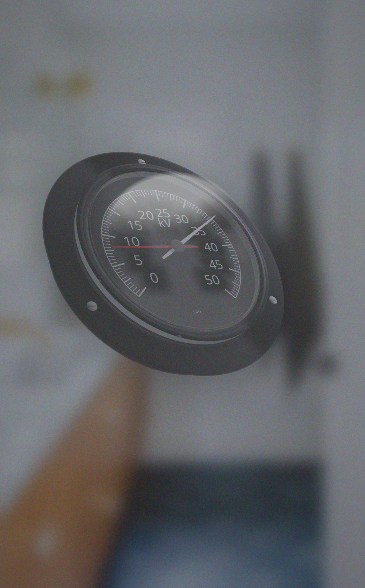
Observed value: kV 35
